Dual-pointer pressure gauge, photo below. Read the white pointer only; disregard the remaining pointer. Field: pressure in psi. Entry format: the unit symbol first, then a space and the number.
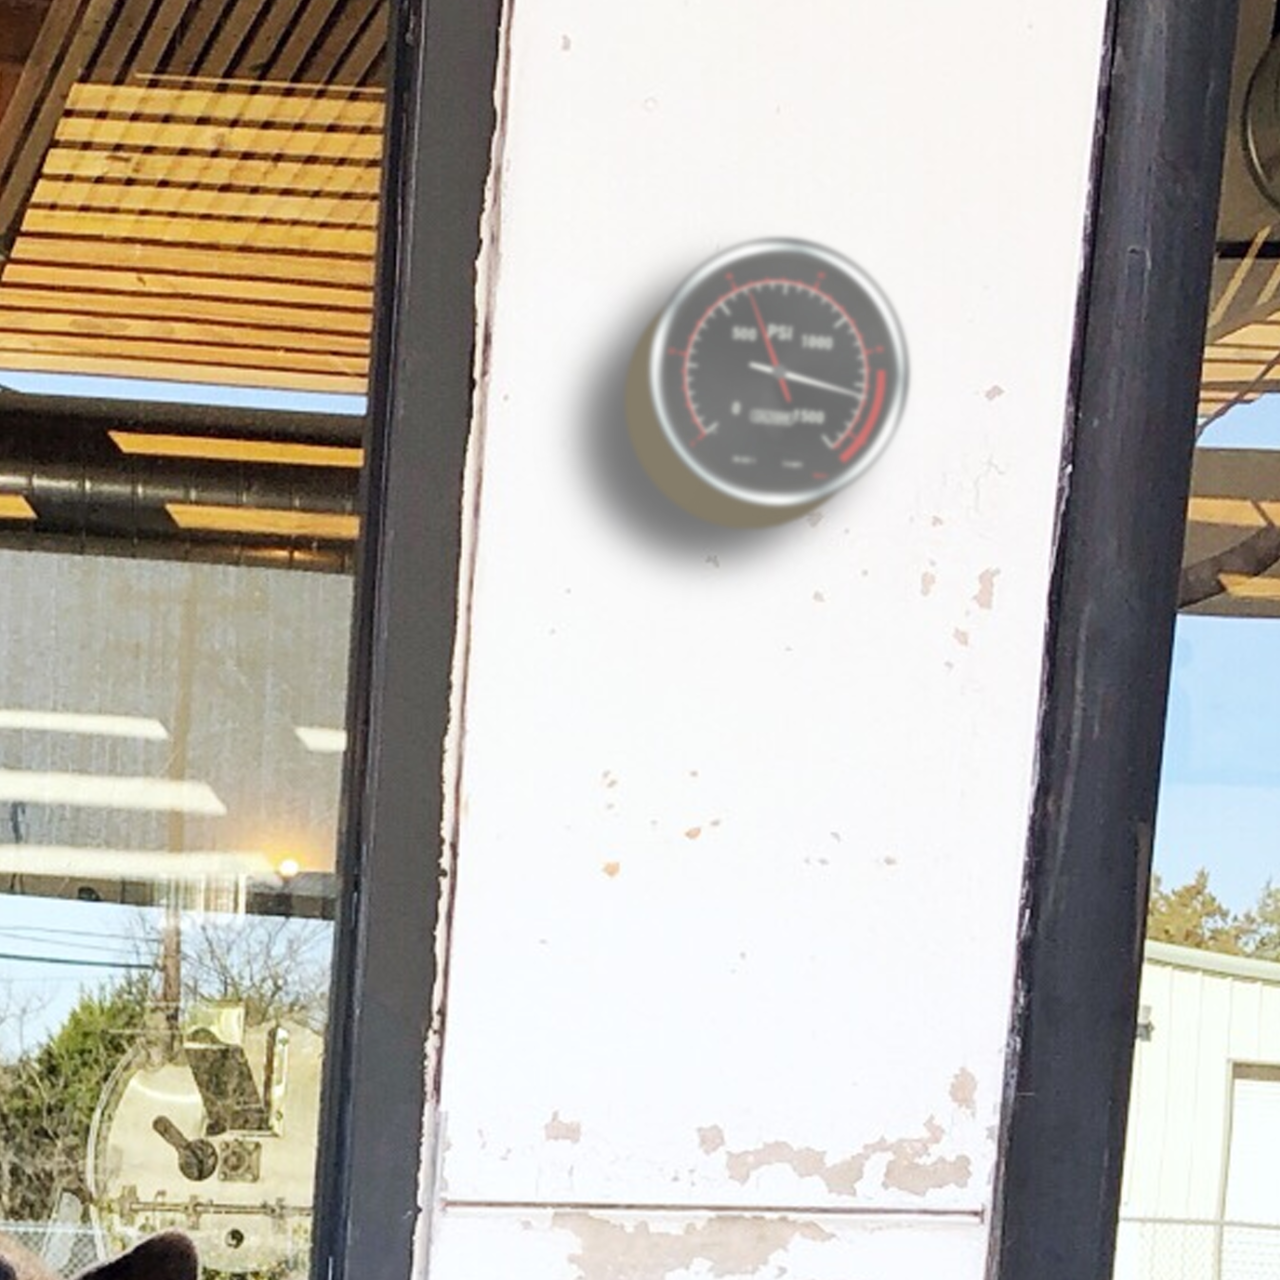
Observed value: psi 1300
